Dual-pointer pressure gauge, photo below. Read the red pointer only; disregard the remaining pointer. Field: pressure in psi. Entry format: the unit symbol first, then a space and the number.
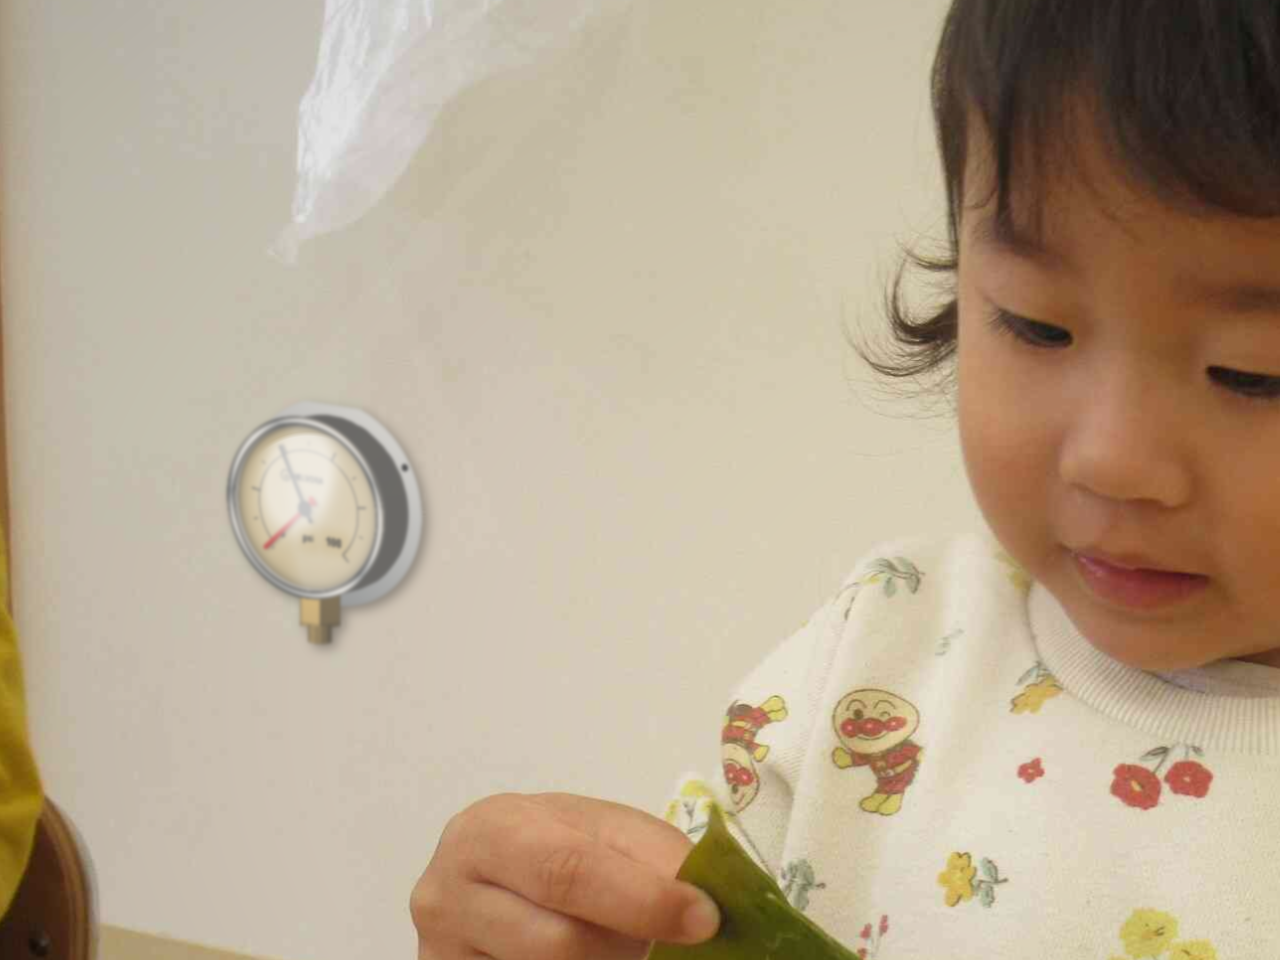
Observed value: psi 0
